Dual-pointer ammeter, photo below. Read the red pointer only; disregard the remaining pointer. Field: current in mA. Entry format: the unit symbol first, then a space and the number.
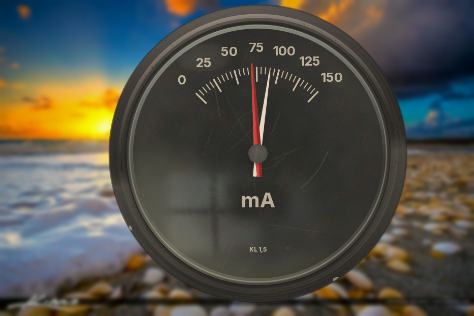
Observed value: mA 70
